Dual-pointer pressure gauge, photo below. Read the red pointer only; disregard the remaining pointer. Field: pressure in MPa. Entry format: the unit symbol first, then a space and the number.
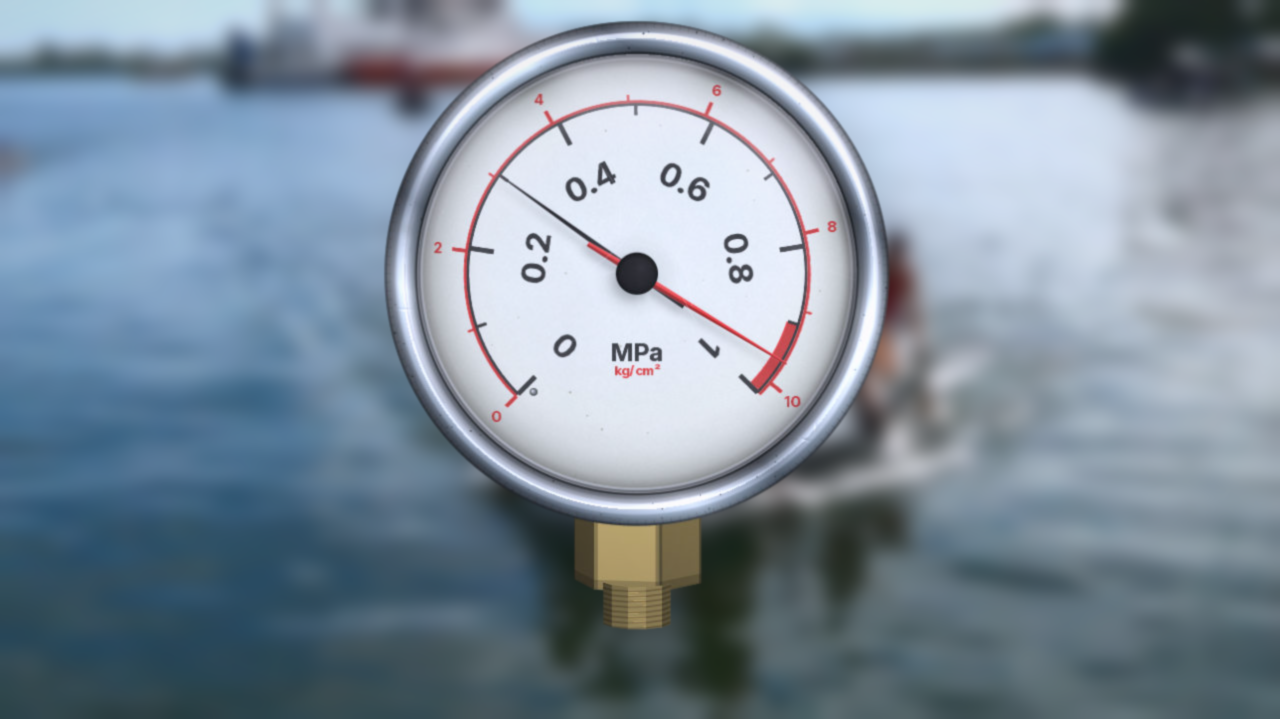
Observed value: MPa 0.95
